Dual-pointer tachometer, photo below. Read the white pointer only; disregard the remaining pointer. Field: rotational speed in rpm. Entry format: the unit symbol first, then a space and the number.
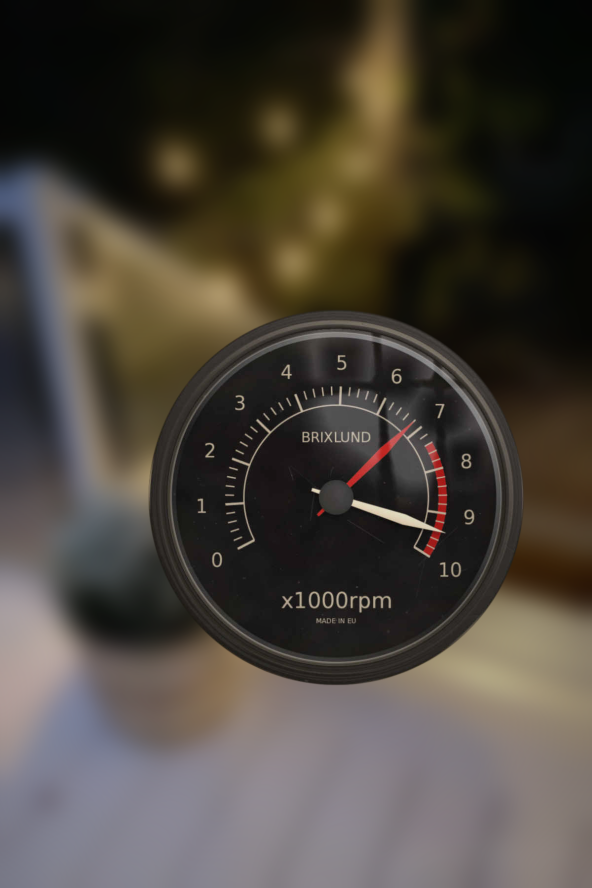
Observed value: rpm 9400
